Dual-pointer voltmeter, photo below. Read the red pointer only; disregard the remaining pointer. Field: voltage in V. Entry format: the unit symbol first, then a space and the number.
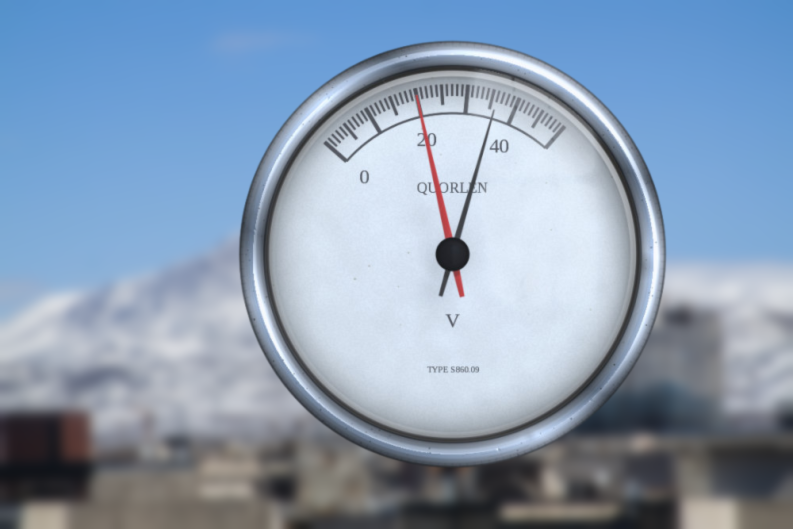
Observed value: V 20
